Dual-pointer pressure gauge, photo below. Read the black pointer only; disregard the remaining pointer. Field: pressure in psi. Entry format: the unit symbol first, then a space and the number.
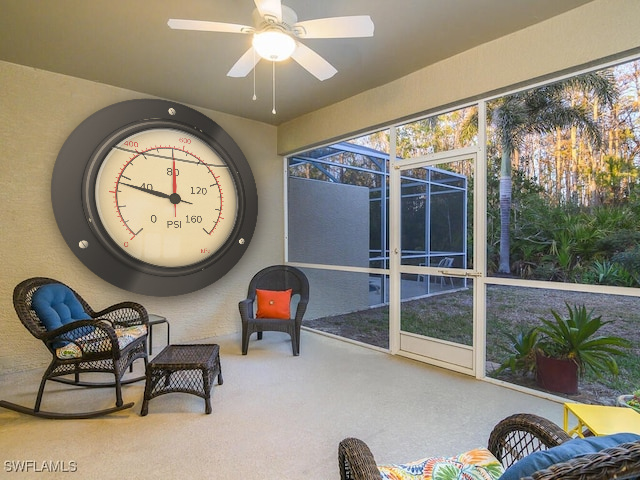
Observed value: psi 35
